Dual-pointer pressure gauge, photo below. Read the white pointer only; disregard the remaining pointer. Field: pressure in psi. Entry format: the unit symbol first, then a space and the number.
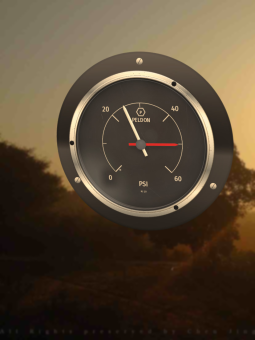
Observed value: psi 25
